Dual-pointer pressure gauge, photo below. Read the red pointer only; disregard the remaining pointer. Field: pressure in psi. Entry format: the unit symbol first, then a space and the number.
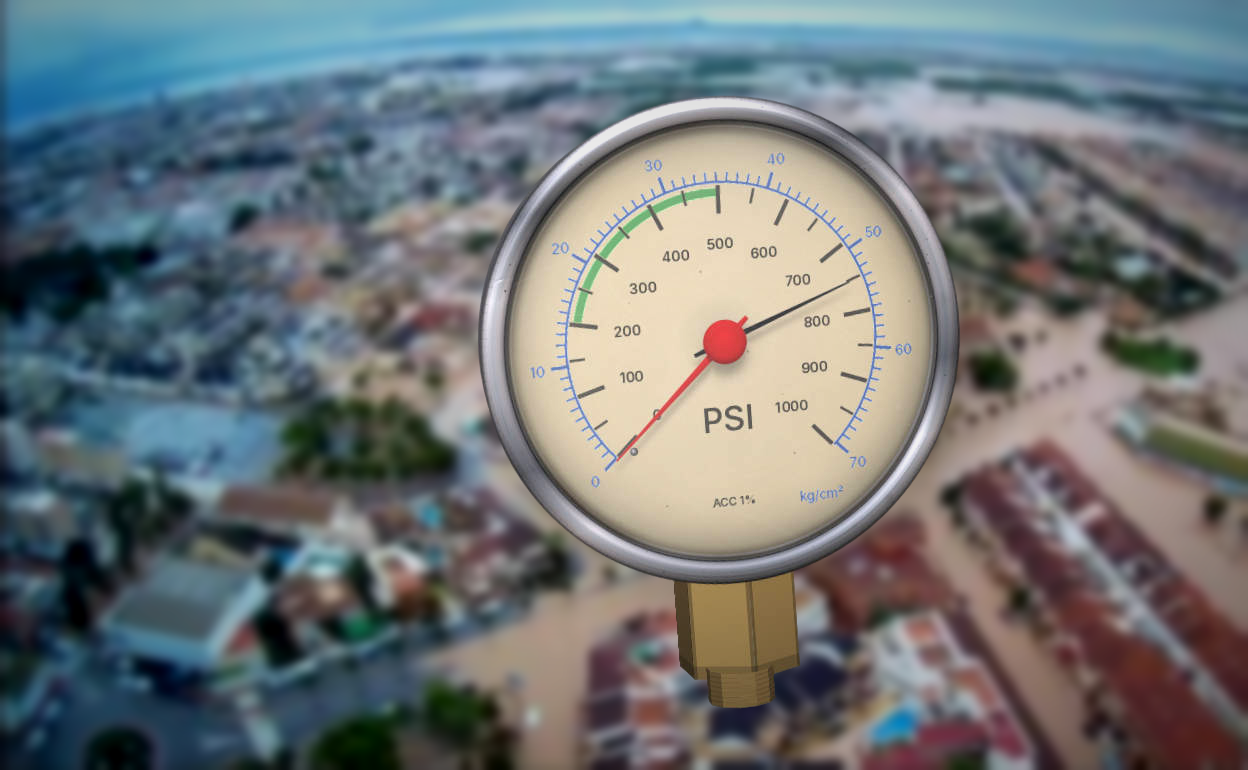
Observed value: psi 0
